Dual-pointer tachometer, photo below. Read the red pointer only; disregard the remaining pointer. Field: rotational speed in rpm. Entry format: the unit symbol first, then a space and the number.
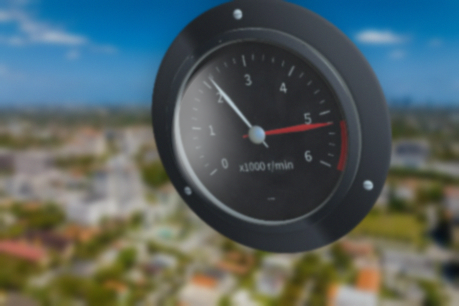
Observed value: rpm 5200
